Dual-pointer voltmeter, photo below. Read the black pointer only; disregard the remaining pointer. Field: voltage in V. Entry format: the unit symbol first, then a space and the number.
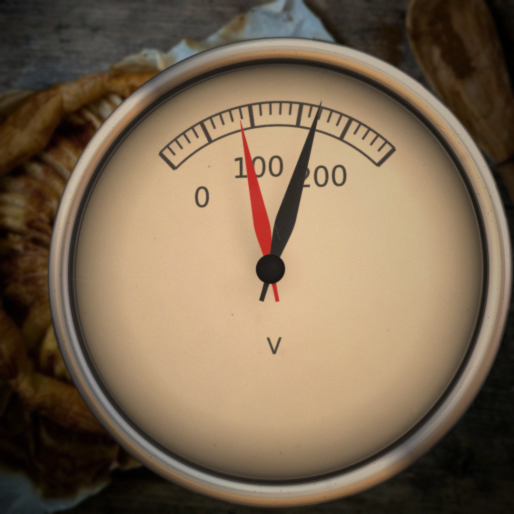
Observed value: V 170
